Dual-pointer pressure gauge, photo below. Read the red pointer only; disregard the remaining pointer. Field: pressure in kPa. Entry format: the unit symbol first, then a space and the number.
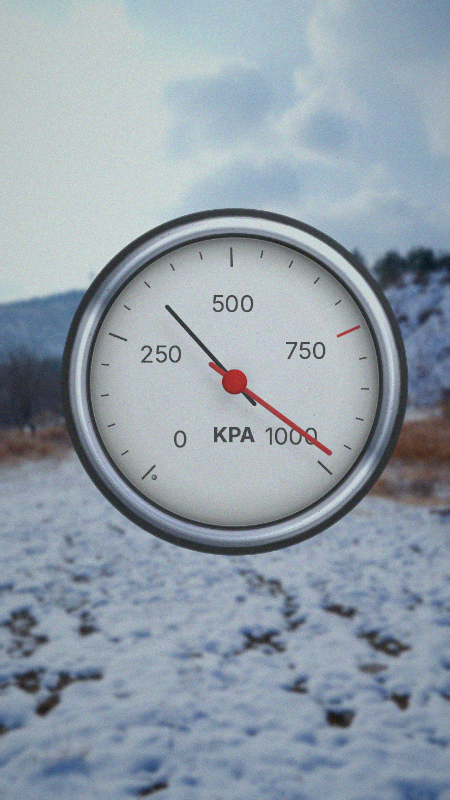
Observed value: kPa 975
